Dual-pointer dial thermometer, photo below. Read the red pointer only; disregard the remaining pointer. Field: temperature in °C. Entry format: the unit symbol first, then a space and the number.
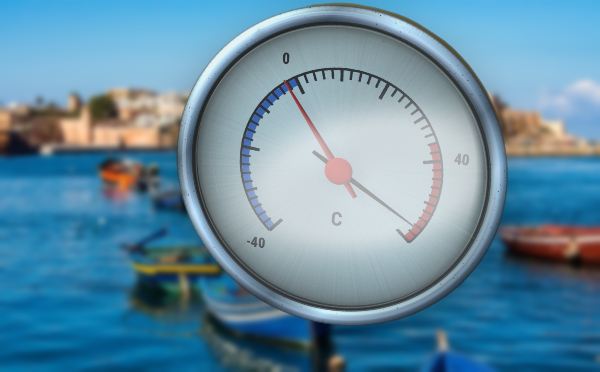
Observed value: °C -2
